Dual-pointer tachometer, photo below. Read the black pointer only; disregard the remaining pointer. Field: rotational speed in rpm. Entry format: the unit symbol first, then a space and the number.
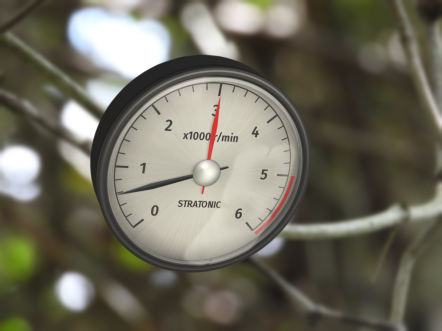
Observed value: rpm 600
